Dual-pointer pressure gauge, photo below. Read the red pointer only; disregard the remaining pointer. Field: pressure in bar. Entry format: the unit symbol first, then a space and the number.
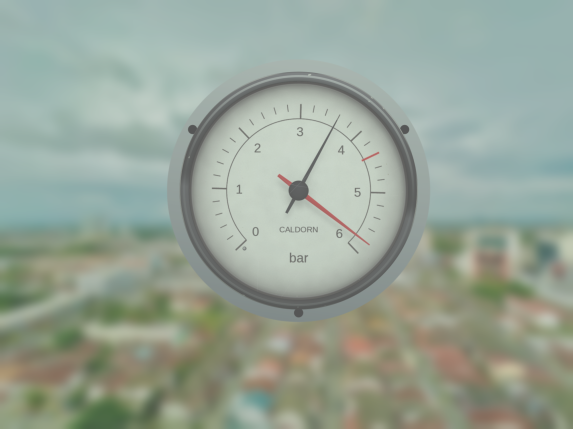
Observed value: bar 5.8
